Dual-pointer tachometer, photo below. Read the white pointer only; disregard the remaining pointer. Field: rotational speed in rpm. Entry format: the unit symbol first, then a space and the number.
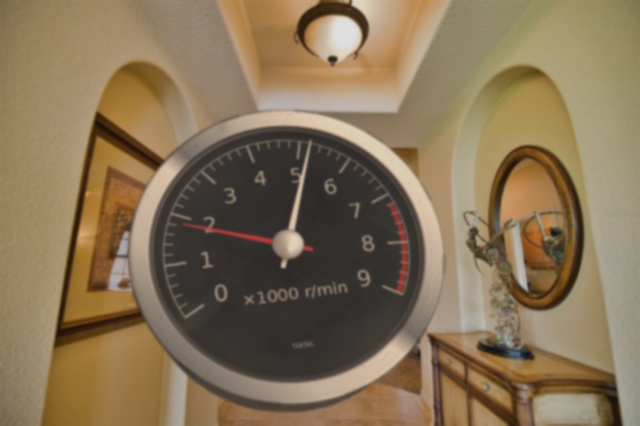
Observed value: rpm 5200
